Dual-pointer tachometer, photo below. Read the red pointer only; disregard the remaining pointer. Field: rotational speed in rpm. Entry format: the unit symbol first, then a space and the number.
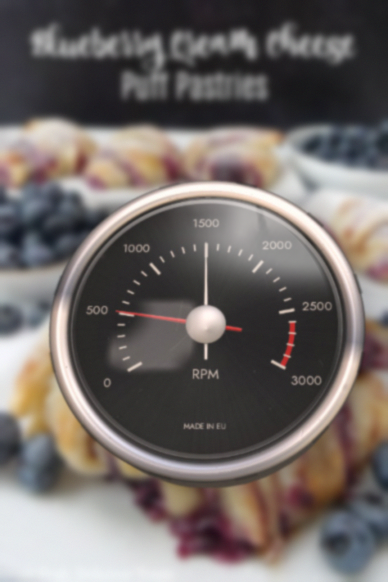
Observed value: rpm 500
